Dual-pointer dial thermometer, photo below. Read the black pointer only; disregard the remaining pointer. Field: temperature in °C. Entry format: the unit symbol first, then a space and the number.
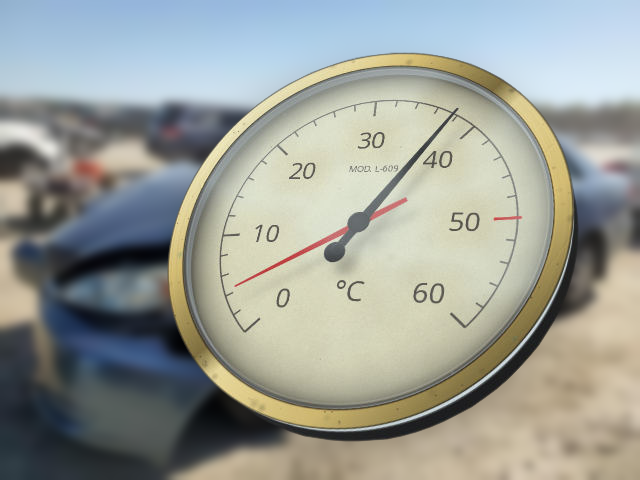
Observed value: °C 38
